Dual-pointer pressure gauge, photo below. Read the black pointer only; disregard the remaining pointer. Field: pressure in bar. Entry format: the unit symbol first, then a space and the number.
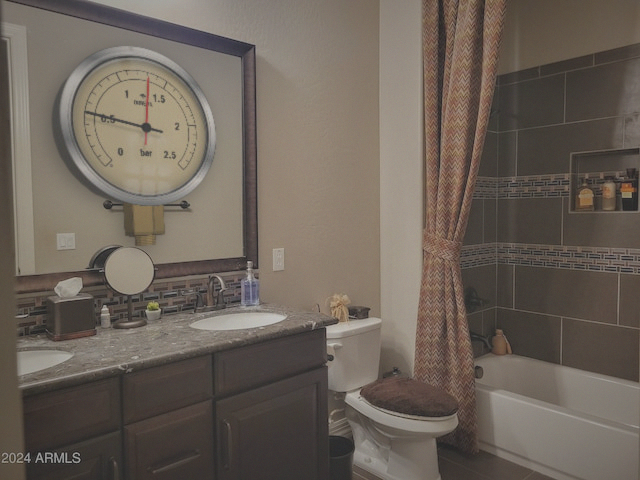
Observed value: bar 0.5
